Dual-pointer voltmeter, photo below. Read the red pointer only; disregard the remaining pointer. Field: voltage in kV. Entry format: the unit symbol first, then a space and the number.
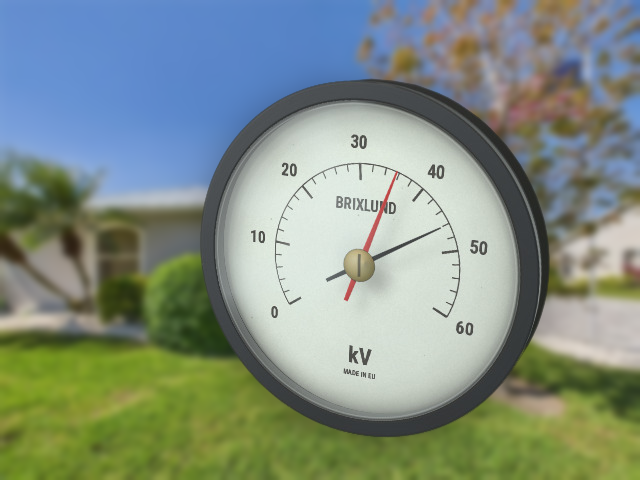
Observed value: kV 36
